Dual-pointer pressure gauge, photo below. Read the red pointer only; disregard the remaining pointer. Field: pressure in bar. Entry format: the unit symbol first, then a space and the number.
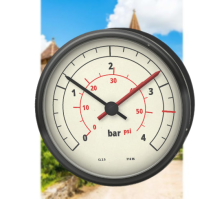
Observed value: bar 2.8
